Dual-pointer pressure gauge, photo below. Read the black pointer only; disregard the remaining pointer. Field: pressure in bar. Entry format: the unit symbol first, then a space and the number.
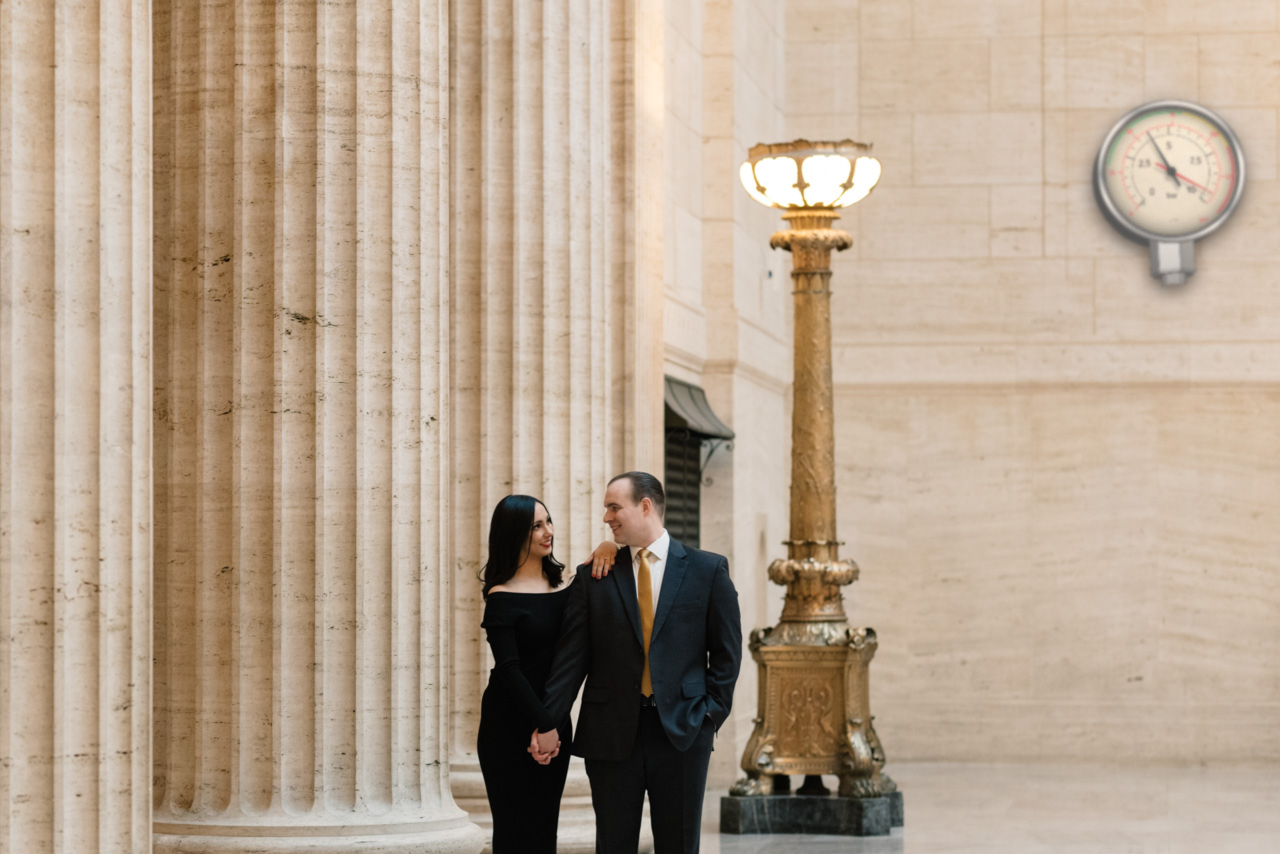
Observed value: bar 4
